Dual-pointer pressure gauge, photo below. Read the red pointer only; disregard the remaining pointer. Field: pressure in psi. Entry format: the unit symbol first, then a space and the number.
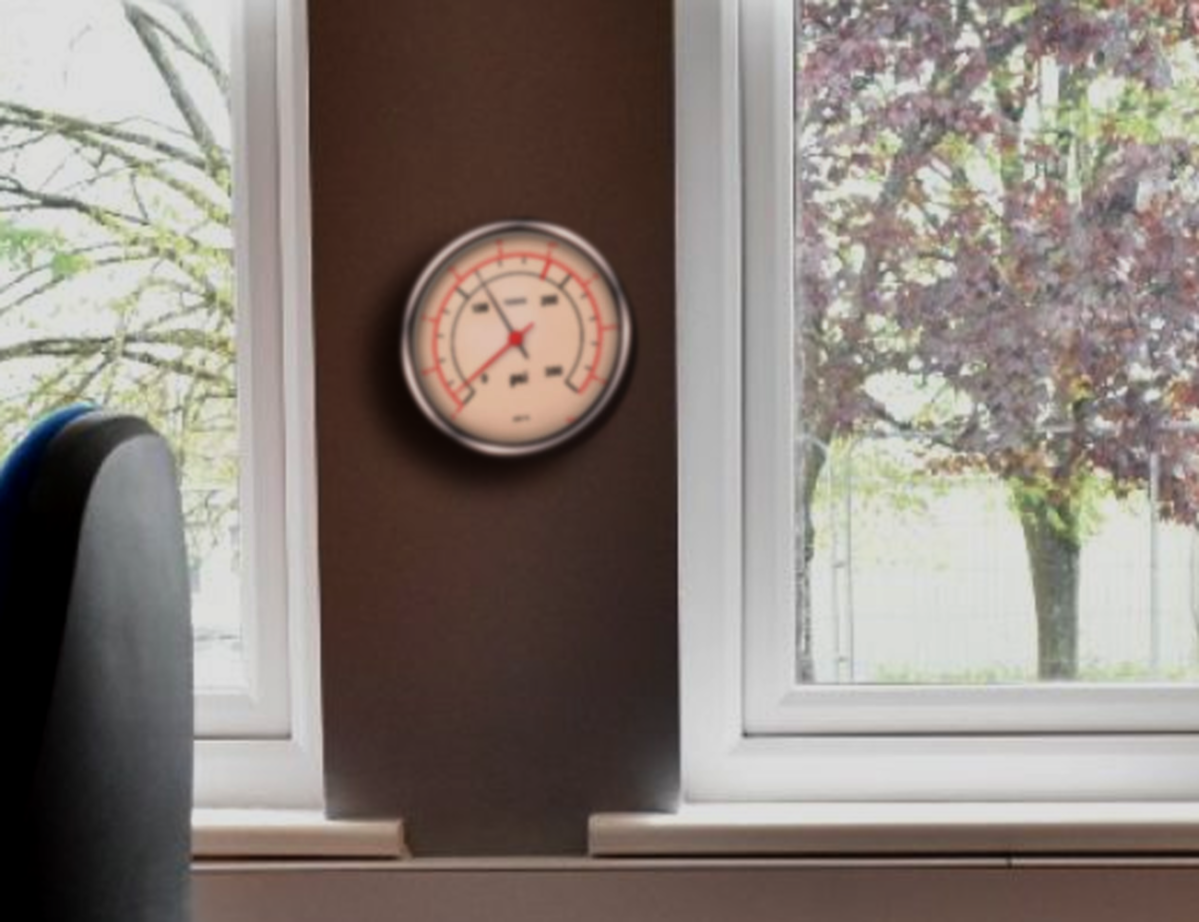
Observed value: psi 10
